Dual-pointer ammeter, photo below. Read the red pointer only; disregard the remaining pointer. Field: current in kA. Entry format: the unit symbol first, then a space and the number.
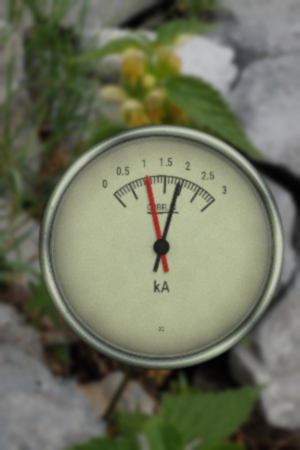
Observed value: kA 1
